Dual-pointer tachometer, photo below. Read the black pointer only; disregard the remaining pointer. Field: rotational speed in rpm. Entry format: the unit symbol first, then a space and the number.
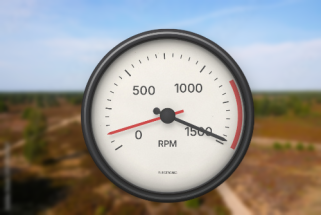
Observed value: rpm 1475
